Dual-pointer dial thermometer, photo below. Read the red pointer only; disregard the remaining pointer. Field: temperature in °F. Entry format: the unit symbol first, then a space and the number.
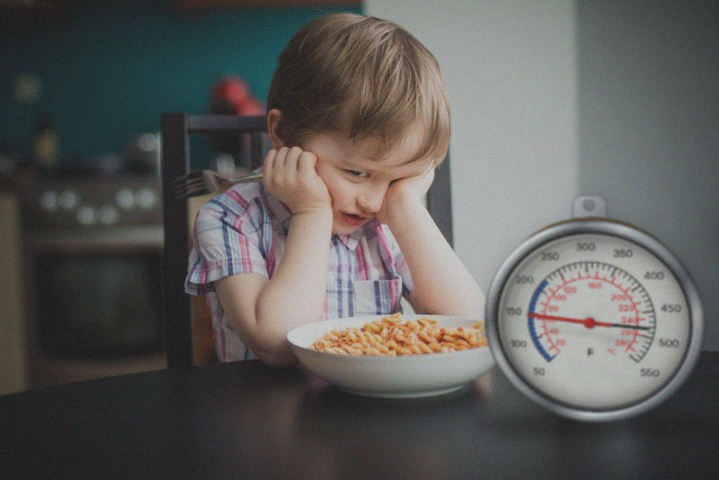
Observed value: °F 150
